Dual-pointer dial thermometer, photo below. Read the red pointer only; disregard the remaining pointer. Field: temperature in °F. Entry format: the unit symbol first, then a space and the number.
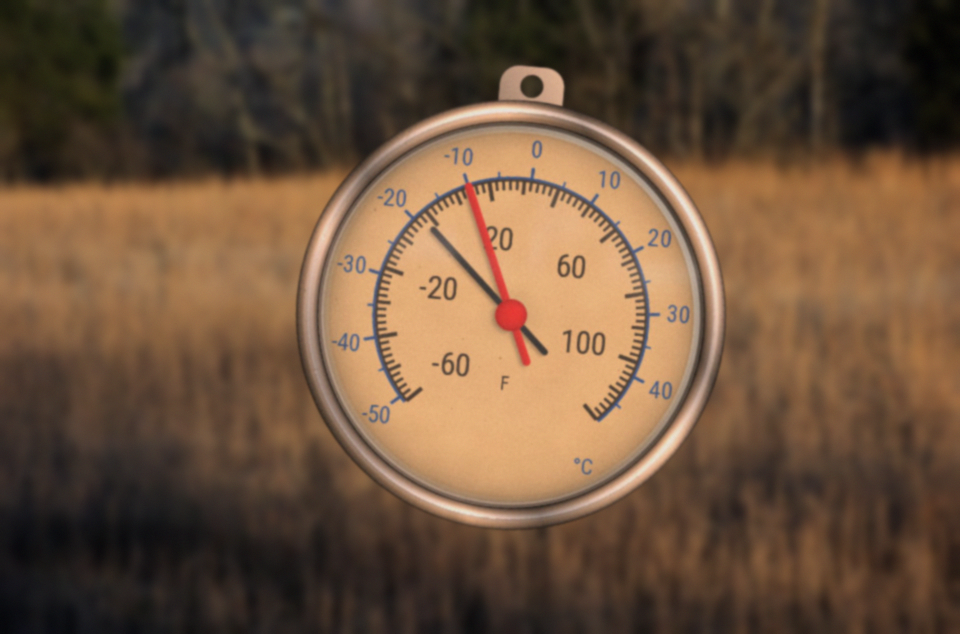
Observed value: °F 14
